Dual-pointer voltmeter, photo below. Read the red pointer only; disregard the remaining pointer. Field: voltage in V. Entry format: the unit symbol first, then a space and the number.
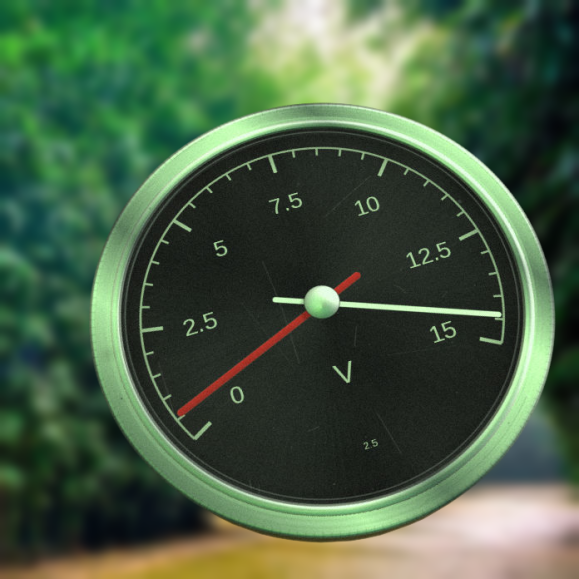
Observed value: V 0.5
